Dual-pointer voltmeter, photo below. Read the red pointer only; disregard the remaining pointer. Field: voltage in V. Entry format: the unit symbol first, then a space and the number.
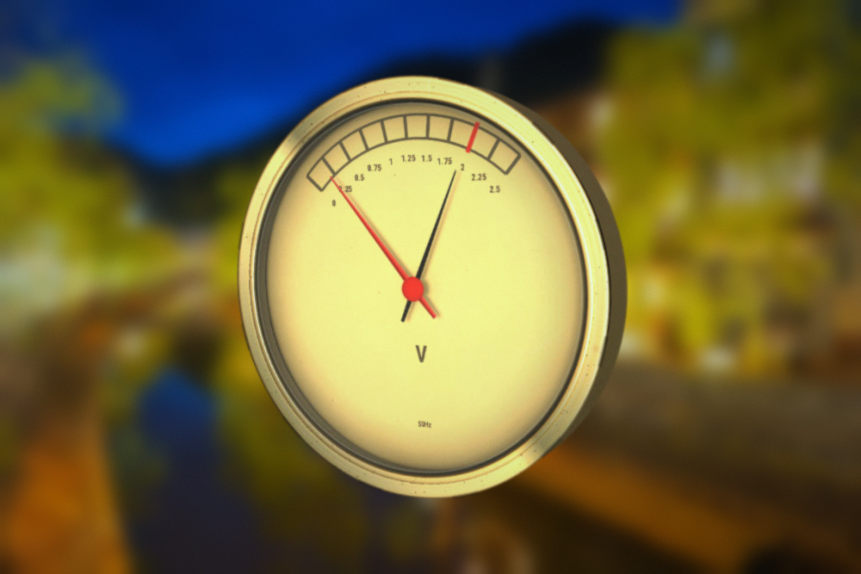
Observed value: V 0.25
